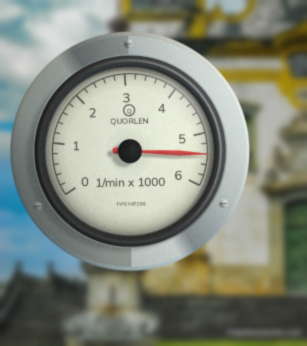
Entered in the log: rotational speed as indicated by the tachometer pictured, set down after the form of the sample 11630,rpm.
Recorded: 5400,rpm
